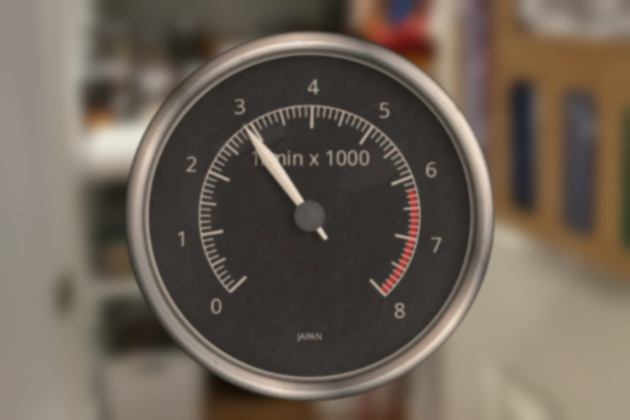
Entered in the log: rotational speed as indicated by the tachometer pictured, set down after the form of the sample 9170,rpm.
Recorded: 2900,rpm
